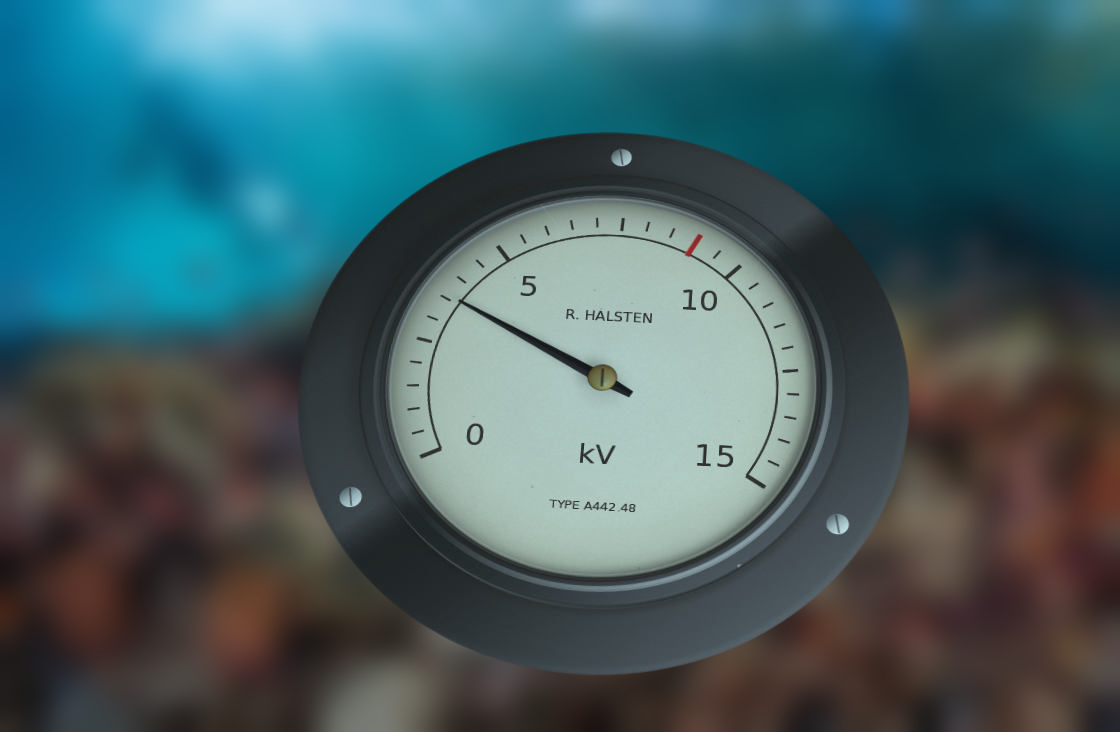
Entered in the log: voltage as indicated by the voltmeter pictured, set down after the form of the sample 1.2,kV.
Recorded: 3.5,kV
